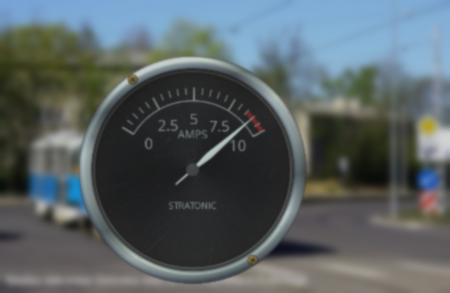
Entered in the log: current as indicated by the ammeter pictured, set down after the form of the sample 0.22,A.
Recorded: 9,A
